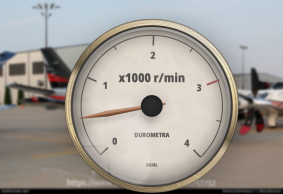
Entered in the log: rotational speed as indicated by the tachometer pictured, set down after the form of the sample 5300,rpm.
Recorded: 500,rpm
